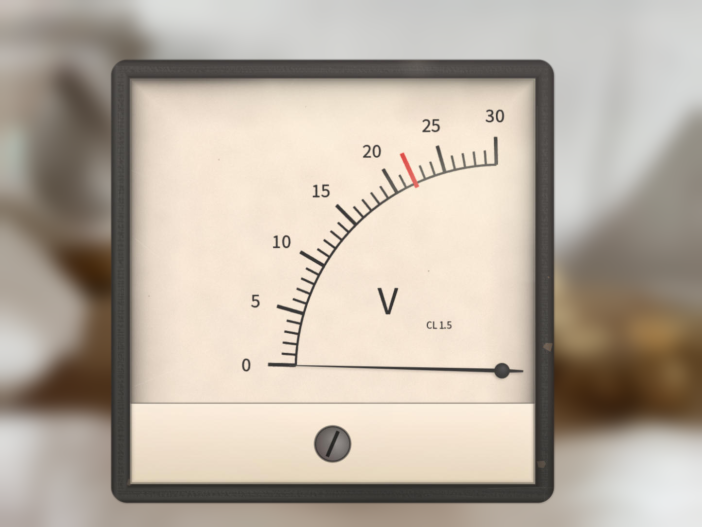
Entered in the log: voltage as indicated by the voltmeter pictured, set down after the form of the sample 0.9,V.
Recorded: 0,V
